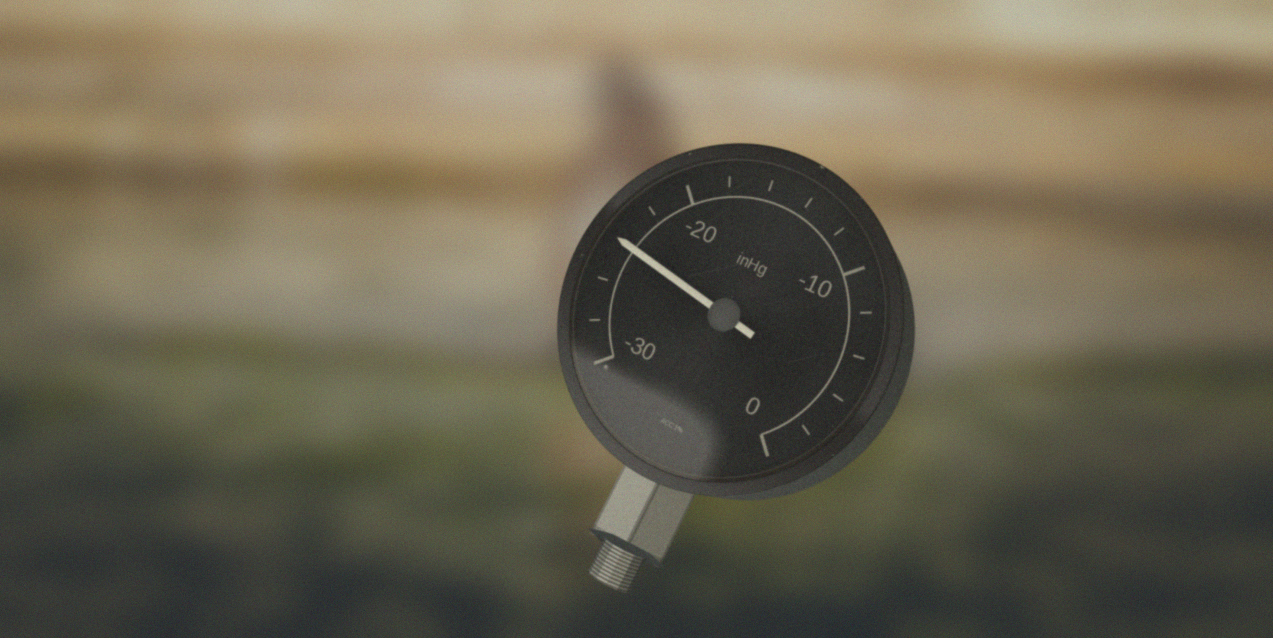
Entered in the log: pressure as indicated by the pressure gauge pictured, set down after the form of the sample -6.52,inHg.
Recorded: -24,inHg
